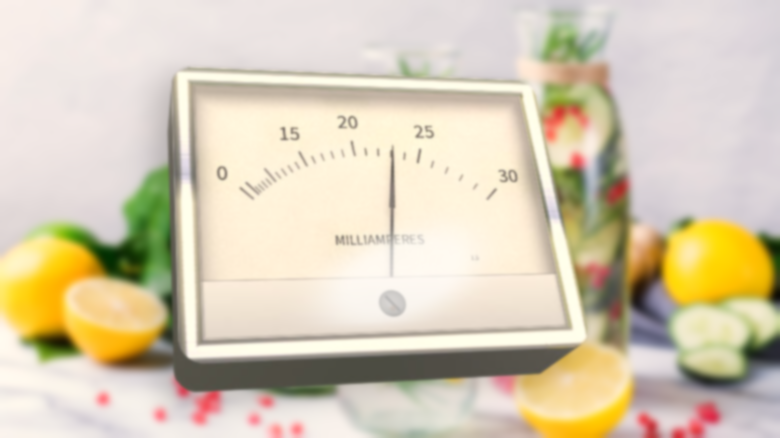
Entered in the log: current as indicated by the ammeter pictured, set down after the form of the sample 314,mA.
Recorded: 23,mA
